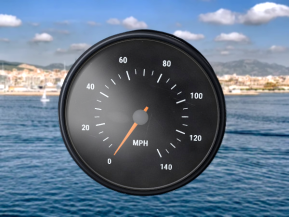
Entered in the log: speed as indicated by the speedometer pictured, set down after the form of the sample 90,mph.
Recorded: 0,mph
